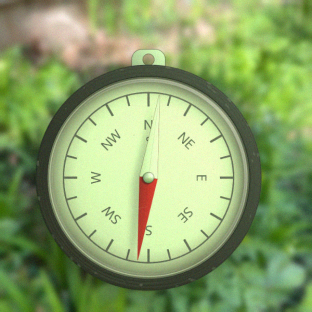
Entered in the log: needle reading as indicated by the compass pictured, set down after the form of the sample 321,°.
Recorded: 187.5,°
